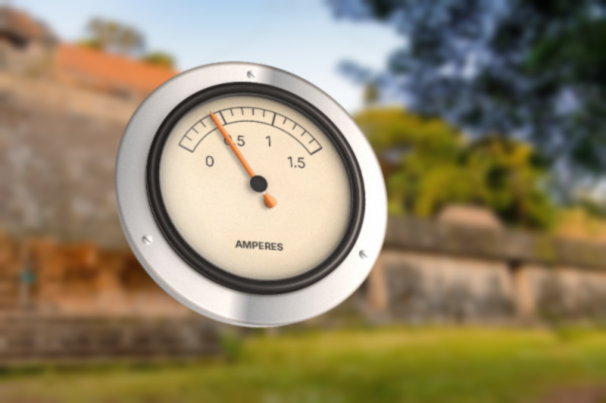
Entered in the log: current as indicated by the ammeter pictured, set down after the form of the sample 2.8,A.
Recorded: 0.4,A
